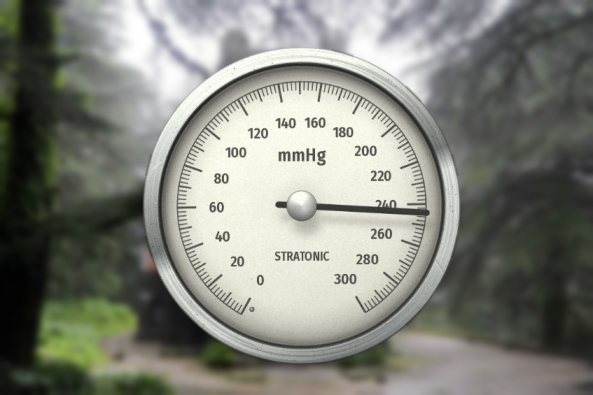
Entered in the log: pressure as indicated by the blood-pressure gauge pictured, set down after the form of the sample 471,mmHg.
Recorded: 244,mmHg
